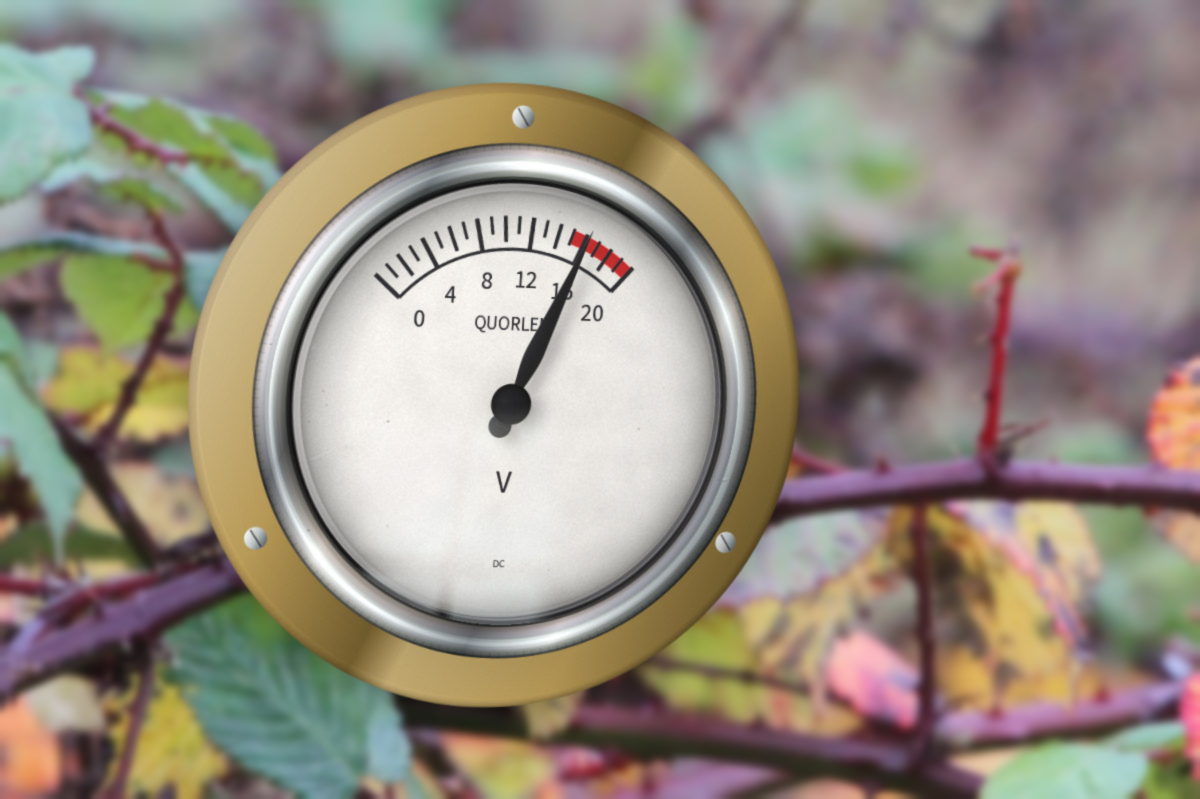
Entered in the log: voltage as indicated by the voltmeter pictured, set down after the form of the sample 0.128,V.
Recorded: 16,V
